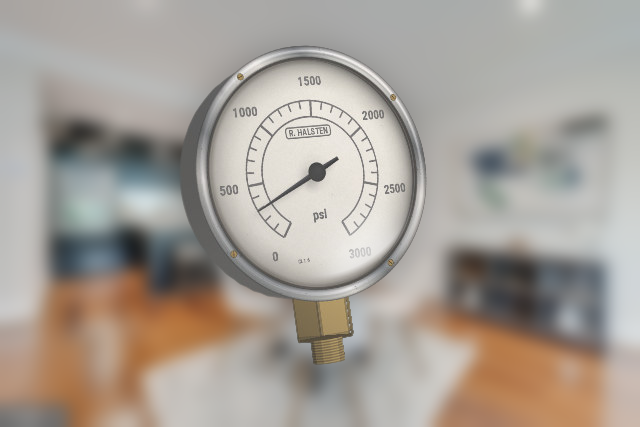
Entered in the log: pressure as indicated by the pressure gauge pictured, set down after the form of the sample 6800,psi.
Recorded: 300,psi
